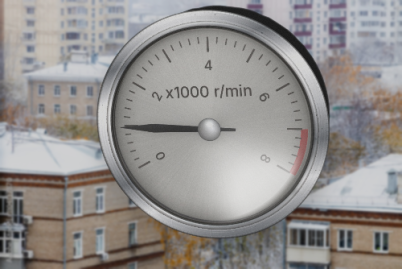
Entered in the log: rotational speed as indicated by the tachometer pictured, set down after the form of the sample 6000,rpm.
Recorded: 1000,rpm
